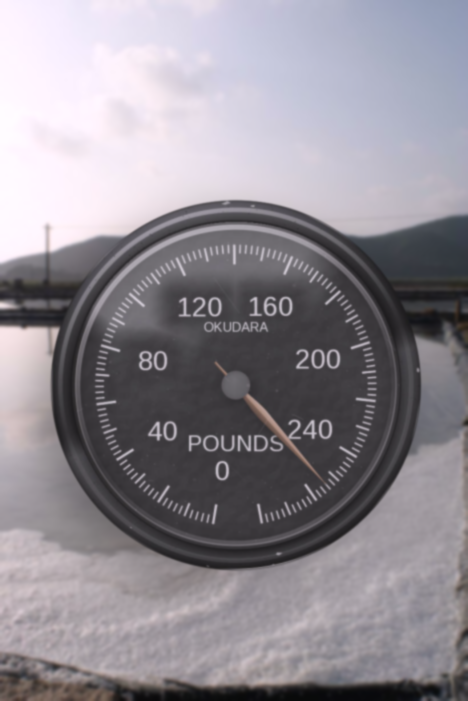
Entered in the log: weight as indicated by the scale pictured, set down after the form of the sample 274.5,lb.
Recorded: 254,lb
